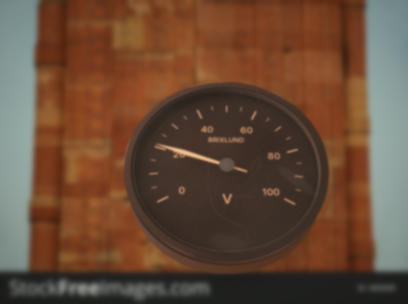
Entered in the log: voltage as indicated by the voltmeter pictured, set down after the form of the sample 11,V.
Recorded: 20,V
